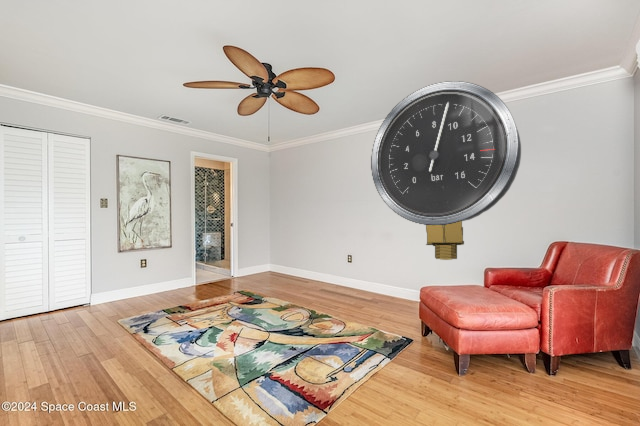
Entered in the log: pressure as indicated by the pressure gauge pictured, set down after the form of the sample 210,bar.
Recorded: 9,bar
